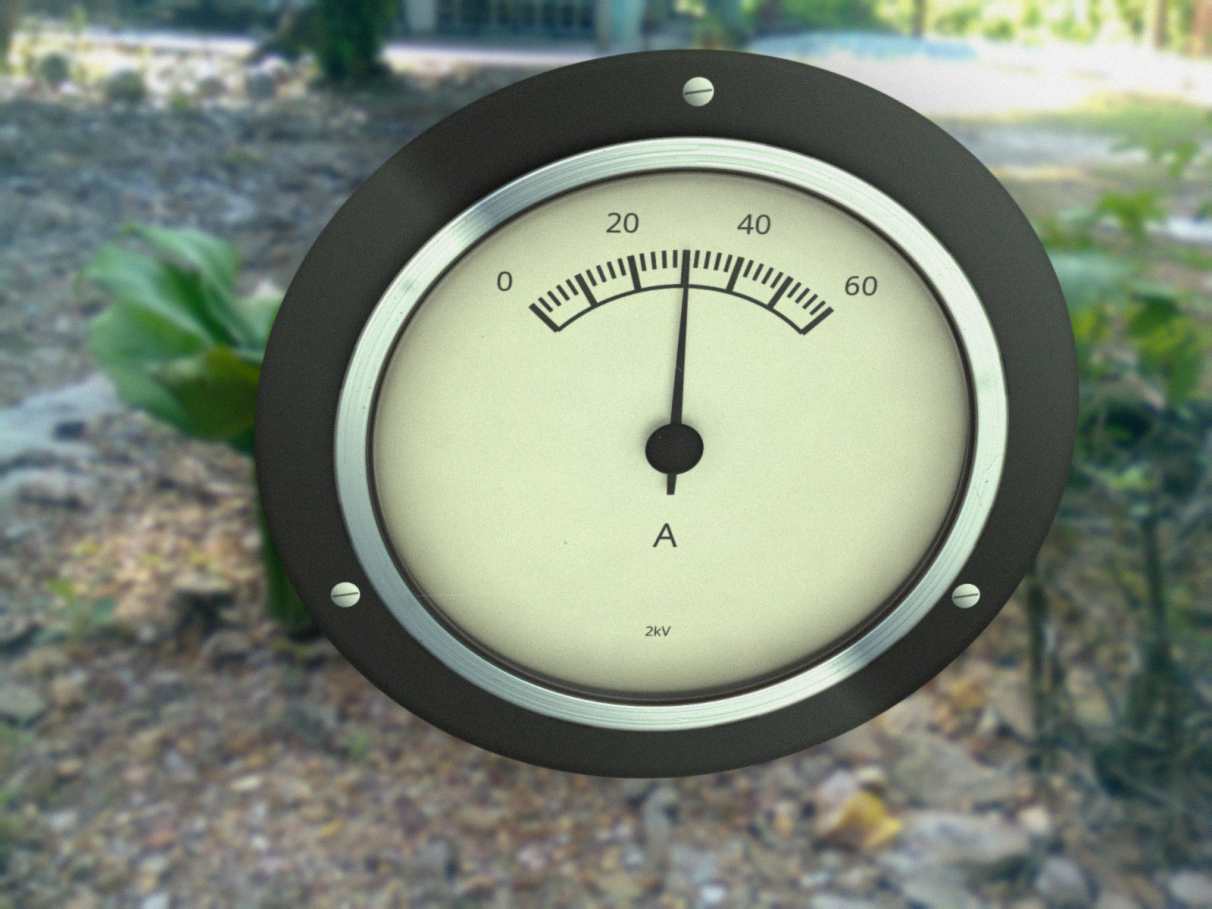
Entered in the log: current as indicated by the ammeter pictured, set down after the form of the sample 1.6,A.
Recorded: 30,A
